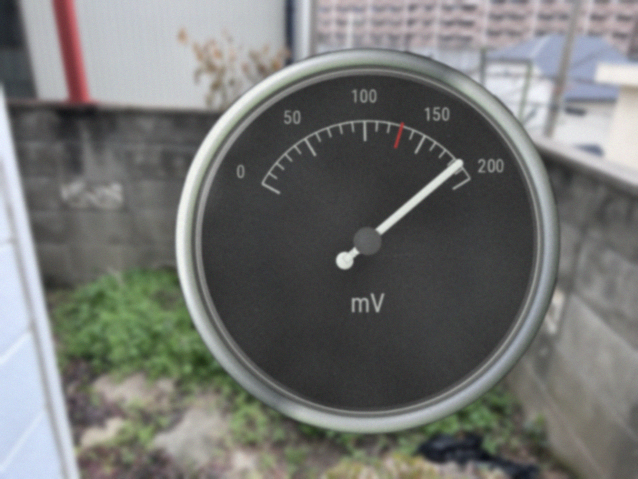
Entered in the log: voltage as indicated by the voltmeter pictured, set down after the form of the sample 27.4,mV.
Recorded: 185,mV
